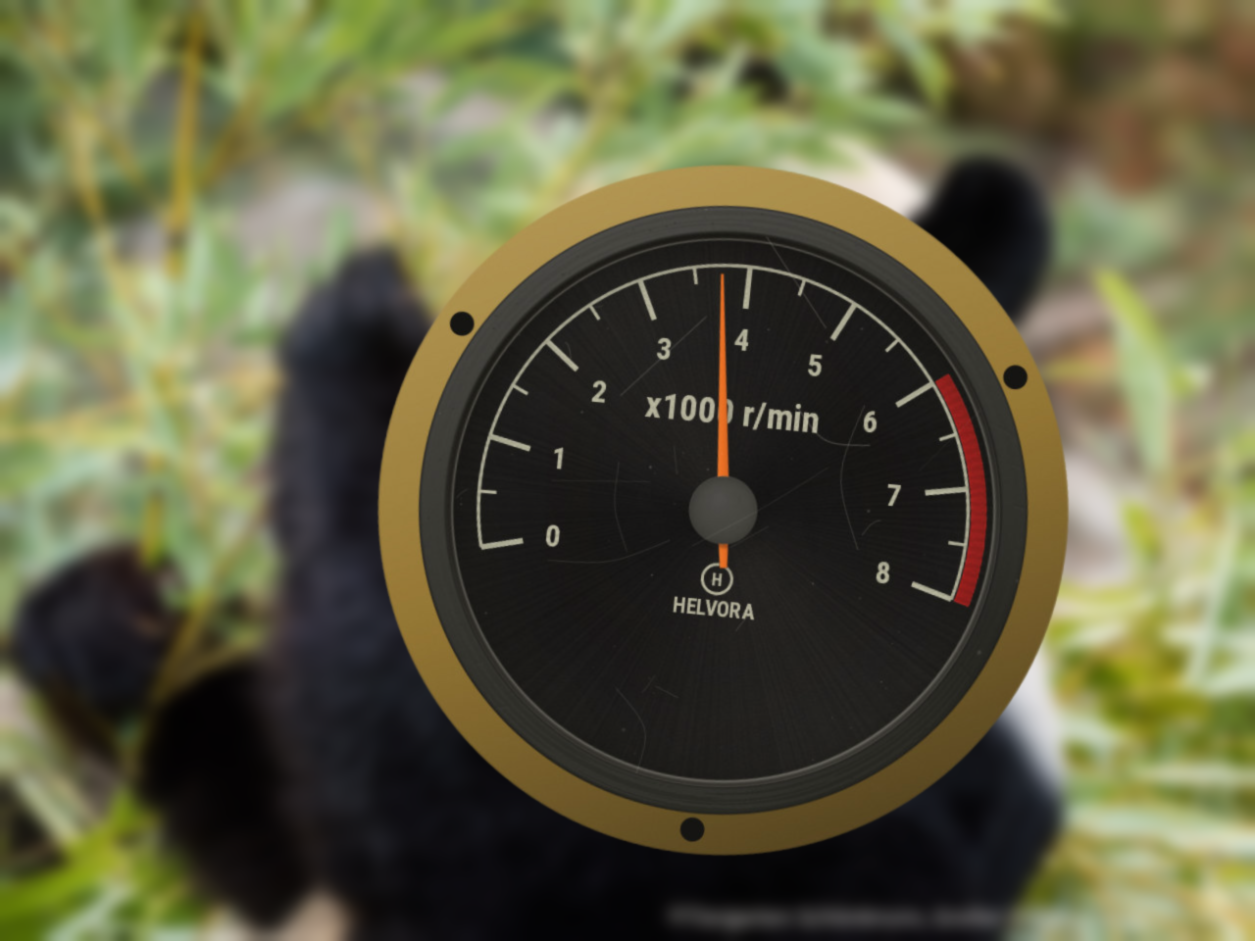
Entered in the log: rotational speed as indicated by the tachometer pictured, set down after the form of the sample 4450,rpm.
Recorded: 3750,rpm
